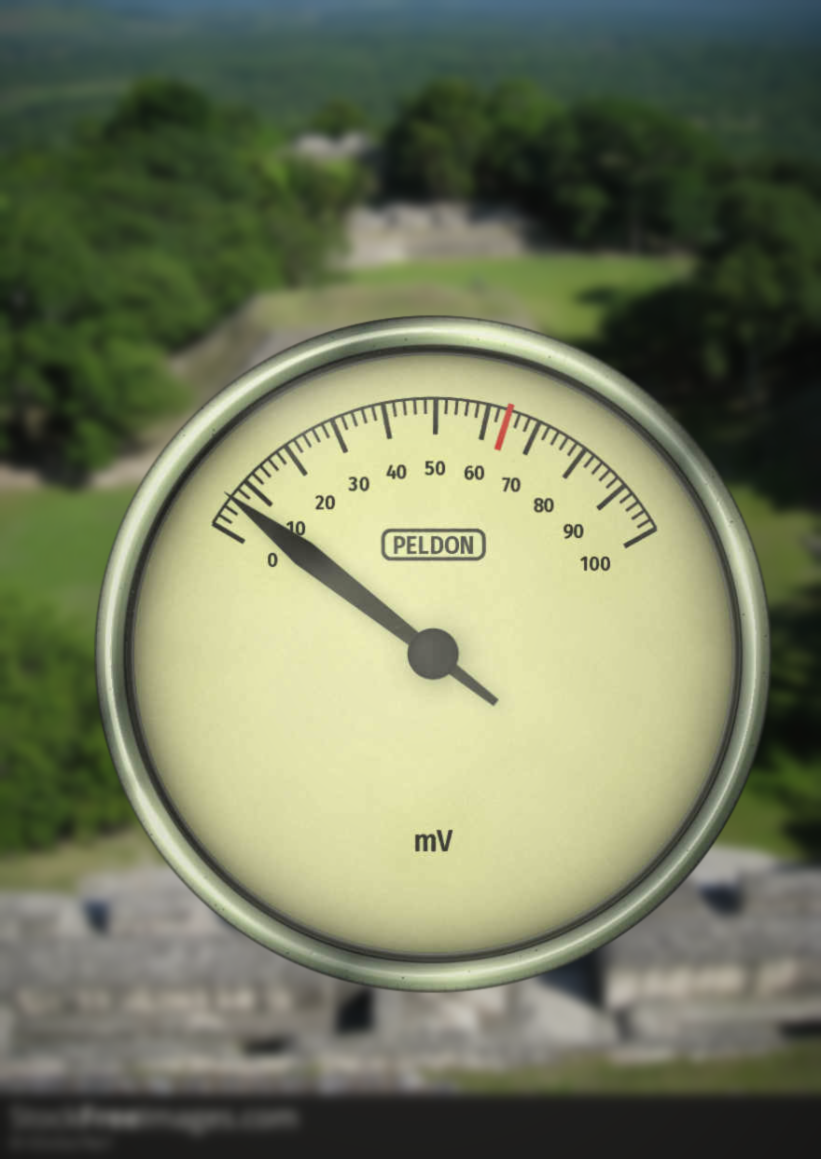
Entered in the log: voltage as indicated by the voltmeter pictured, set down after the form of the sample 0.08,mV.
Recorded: 6,mV
